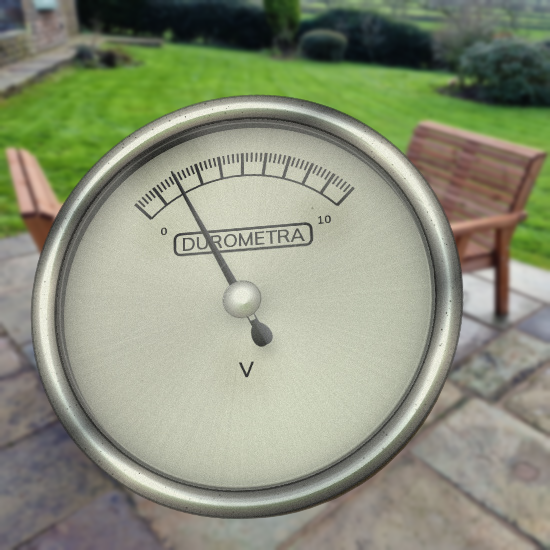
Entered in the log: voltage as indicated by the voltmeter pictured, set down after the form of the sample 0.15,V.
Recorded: 2,V
